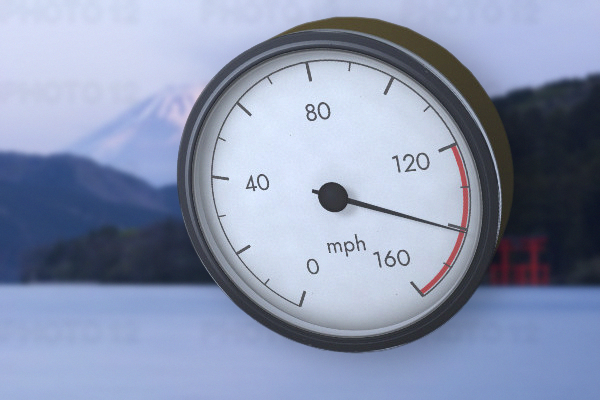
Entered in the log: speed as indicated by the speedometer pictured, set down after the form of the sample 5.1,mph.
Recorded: 140,mph
